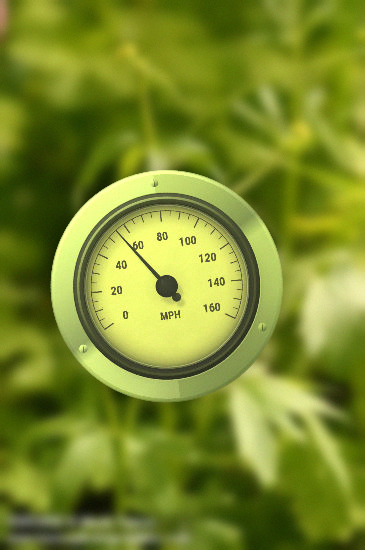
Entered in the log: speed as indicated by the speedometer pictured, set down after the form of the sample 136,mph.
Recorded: 55,mph
